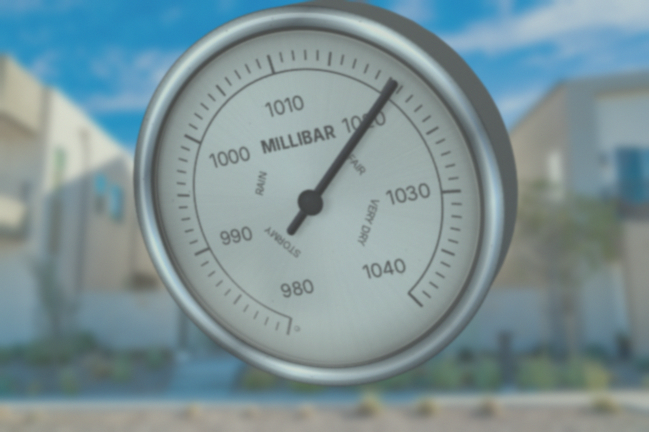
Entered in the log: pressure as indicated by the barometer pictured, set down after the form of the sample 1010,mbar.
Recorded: 1020.5,mbar
